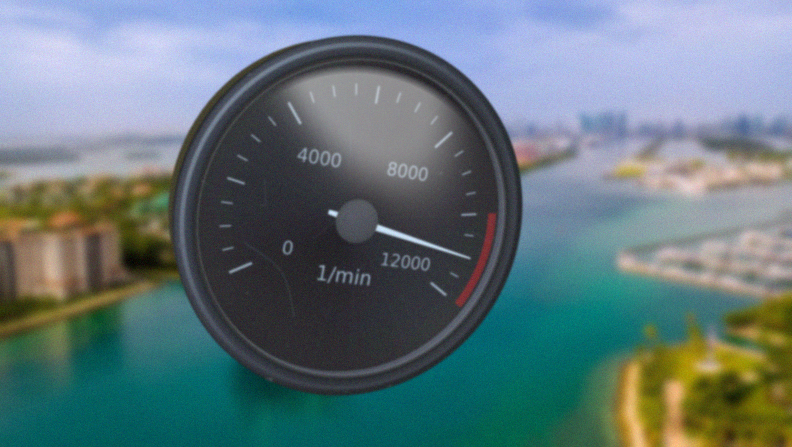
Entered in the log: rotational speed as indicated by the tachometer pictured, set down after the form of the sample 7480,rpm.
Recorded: 11000,rpm
